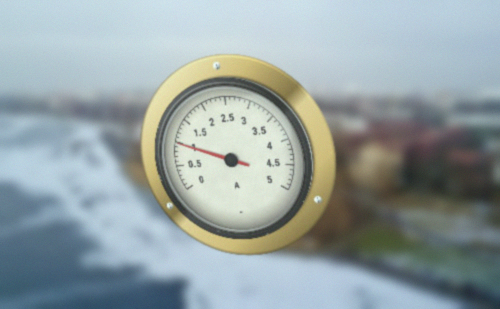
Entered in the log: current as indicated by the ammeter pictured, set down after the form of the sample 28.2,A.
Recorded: 1,A
